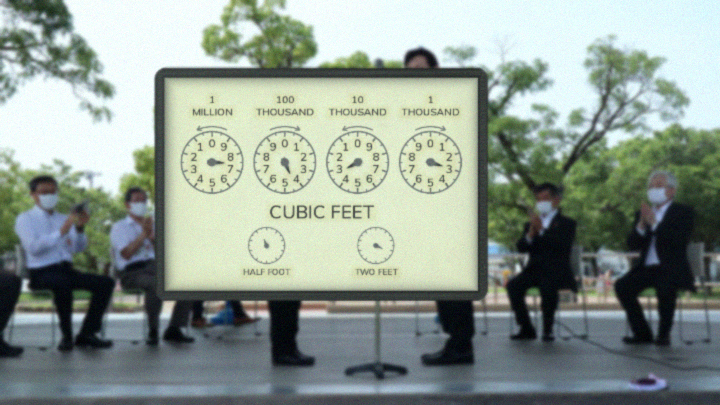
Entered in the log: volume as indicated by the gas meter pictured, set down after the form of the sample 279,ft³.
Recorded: 743300,ft³
